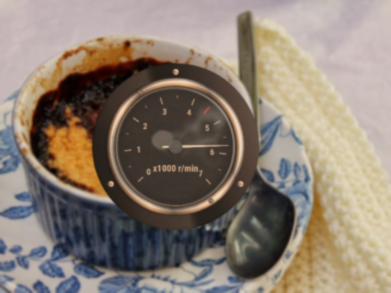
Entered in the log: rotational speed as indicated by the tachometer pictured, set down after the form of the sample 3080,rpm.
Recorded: 5750,rpm
